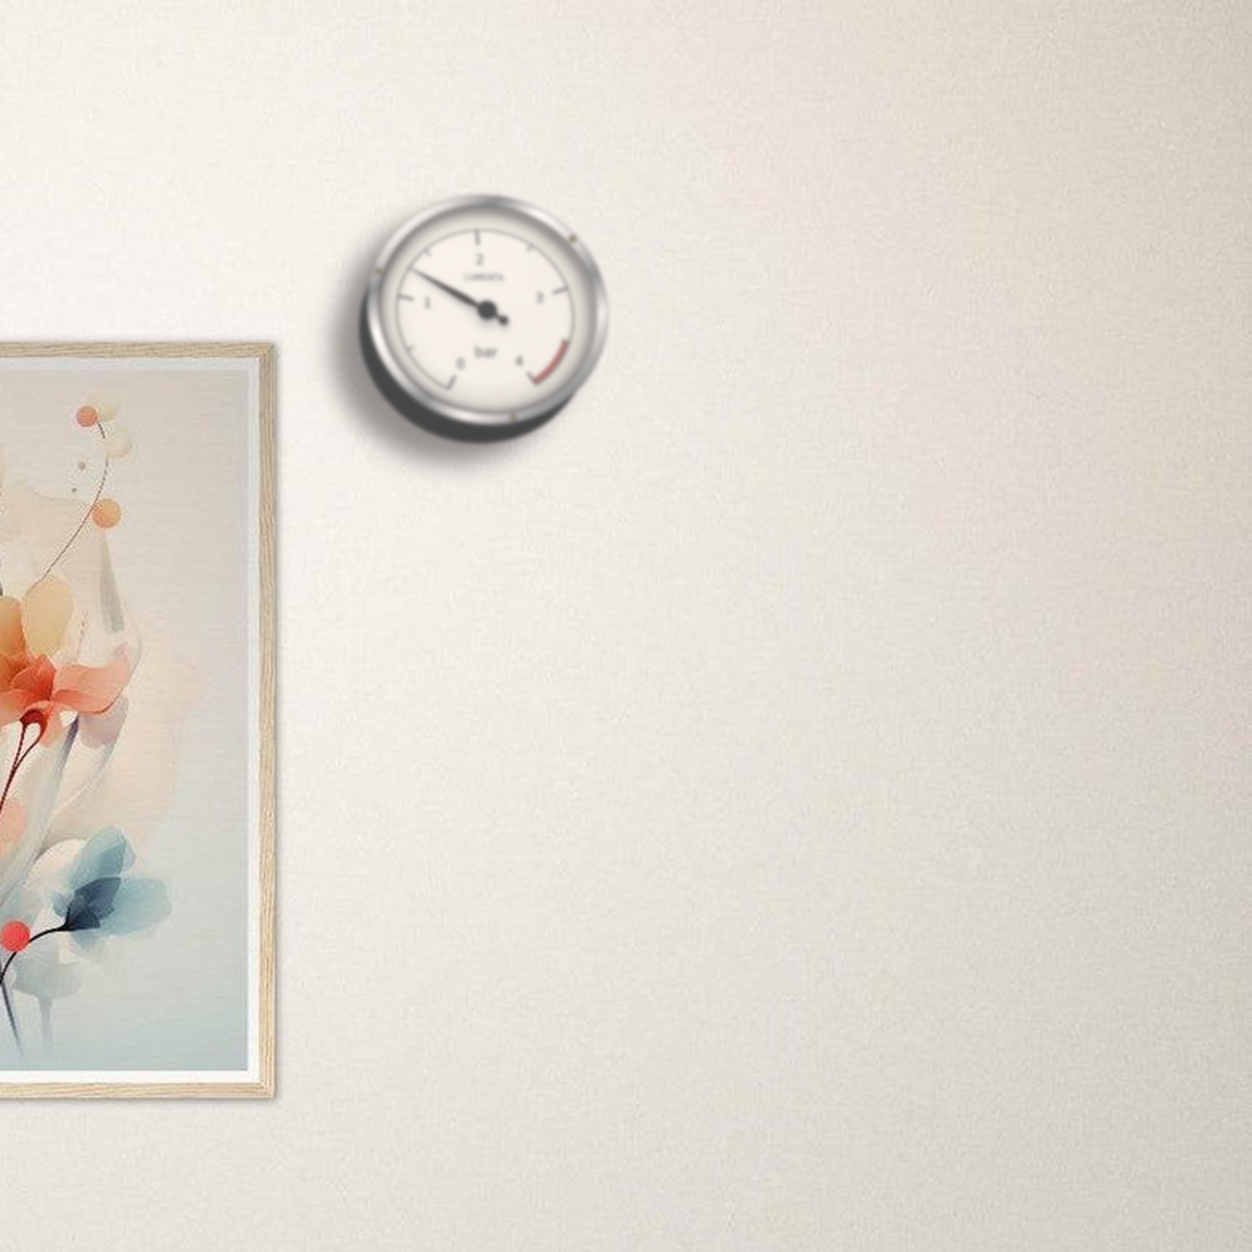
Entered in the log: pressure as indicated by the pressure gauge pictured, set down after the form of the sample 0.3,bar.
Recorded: 1.25,bar
